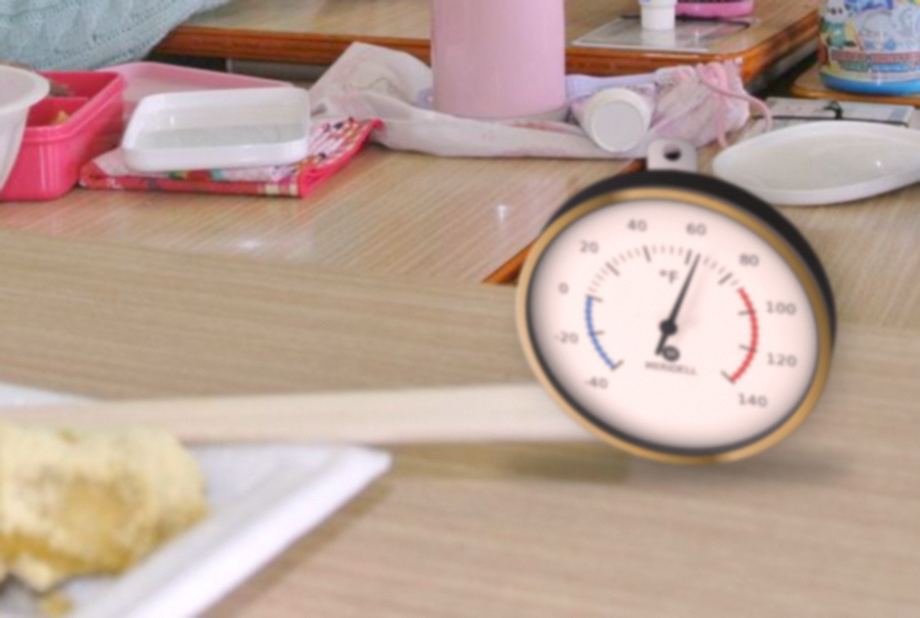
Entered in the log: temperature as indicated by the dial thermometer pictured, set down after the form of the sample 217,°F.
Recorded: 64,°F
